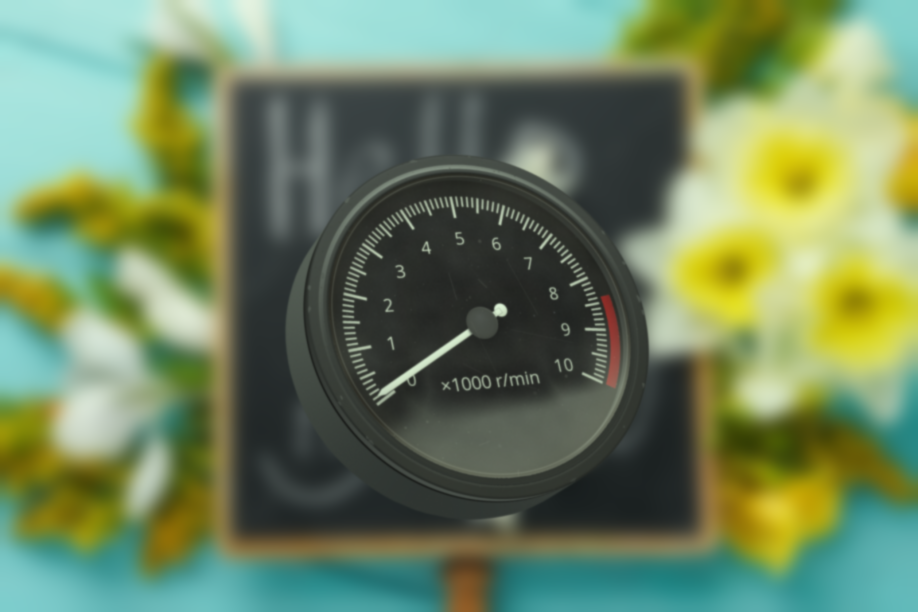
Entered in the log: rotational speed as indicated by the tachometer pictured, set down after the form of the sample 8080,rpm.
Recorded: 100,rpm
